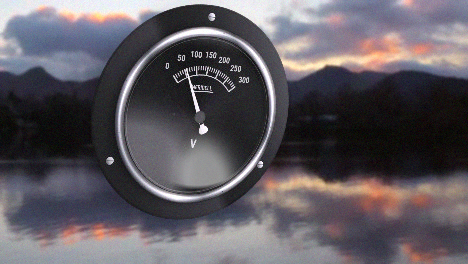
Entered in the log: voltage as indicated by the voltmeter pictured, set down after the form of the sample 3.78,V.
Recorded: 50,V
